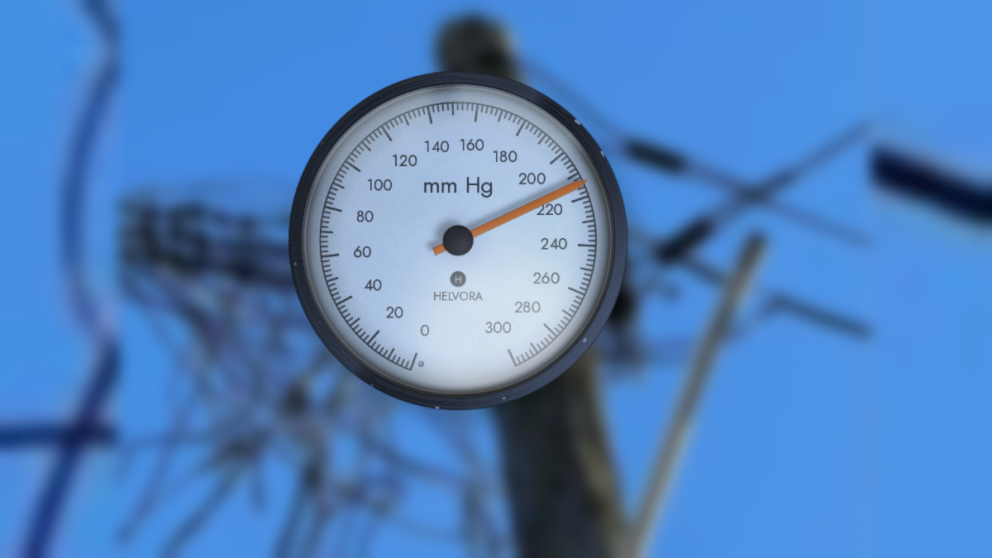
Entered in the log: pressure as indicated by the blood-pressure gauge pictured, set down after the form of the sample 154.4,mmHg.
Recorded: 214,mmHg
